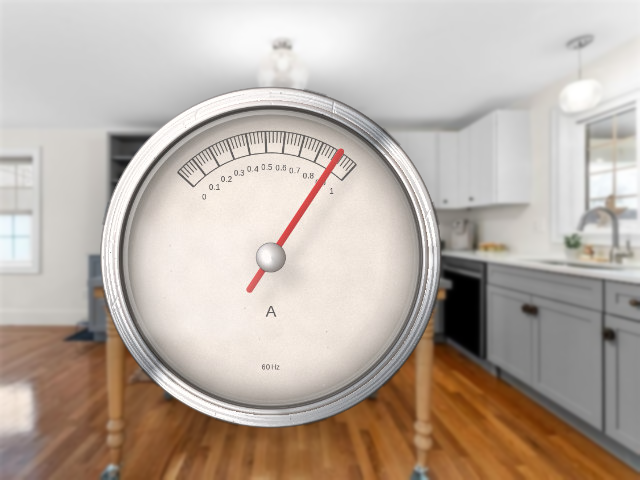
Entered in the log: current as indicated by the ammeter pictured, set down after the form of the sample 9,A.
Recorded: 0.9,A
